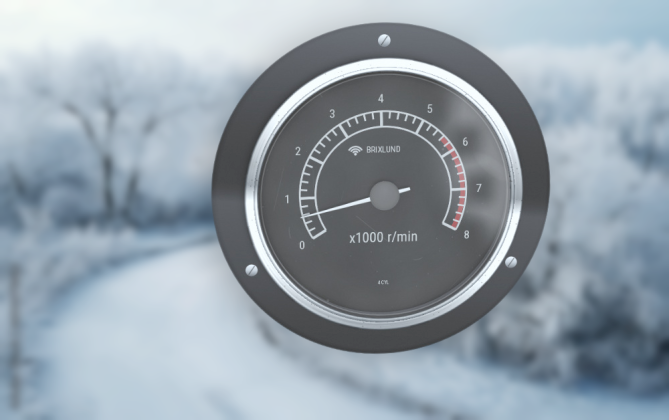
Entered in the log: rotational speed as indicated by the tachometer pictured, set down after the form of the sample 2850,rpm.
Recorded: 600,rpm
